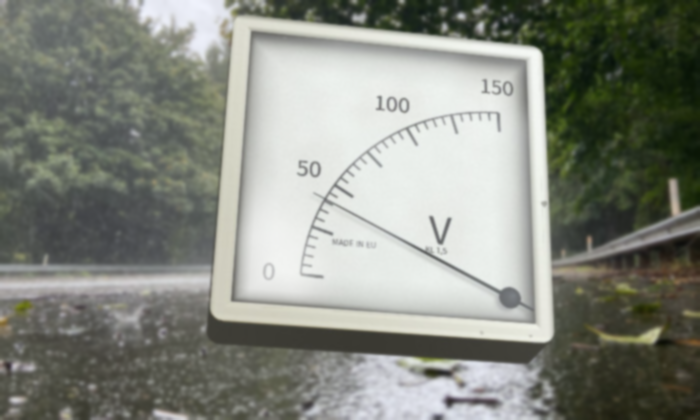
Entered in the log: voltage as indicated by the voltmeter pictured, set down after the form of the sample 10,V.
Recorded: 40,V
